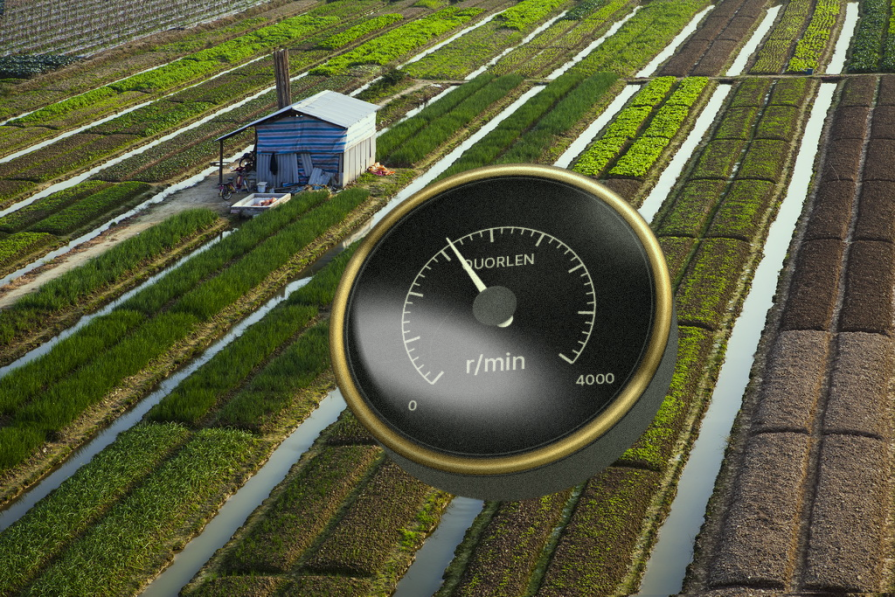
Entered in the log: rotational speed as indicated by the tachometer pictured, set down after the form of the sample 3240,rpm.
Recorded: 1600,rpm
